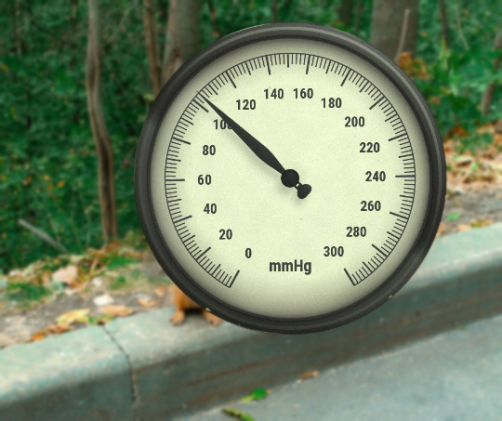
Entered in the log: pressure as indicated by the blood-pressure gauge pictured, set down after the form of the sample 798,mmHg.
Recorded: 104,mmHg
